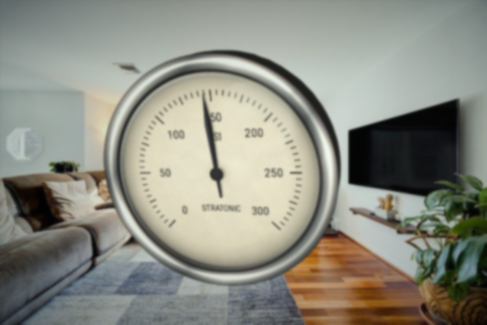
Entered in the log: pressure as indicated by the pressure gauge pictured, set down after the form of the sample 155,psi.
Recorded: 145,psi
